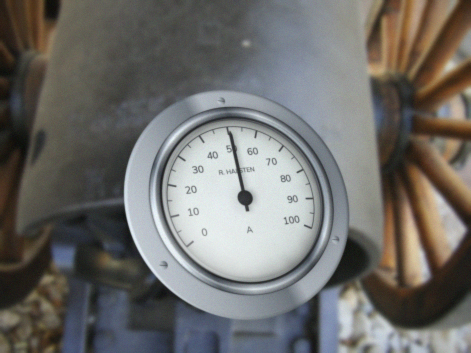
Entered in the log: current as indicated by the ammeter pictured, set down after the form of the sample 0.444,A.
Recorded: 50,A
